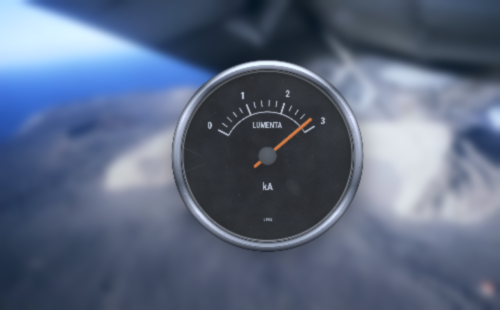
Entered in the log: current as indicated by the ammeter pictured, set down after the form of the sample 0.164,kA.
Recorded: 2.8,kA
